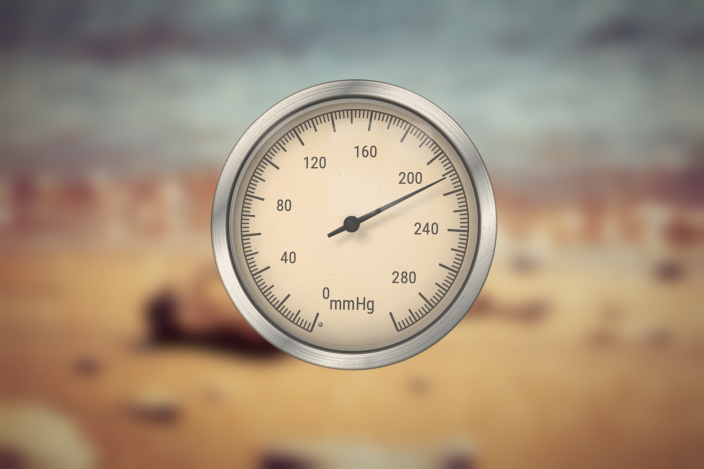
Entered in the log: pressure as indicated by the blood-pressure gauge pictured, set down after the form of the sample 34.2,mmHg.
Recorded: 212,mmHg
